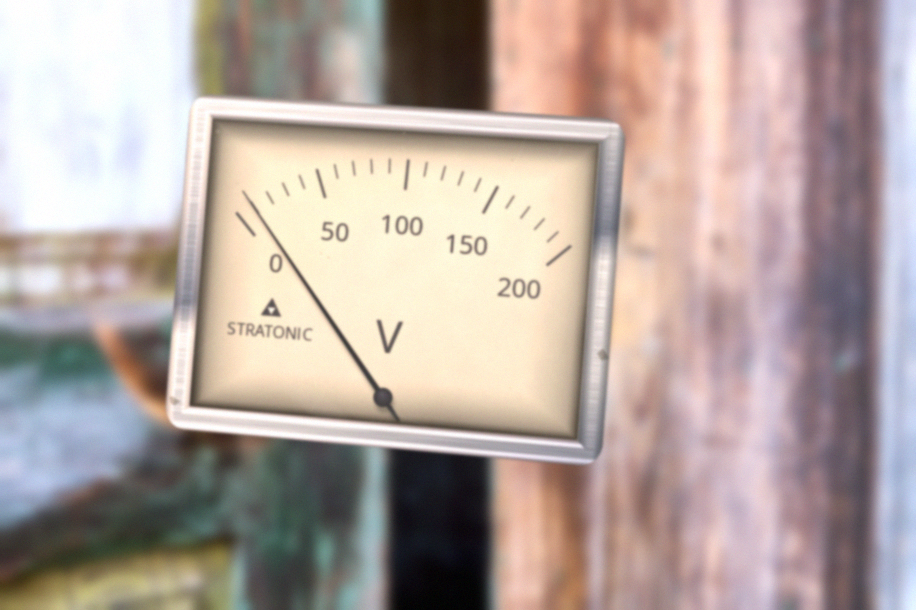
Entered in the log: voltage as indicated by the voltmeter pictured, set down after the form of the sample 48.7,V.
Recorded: 10,V
